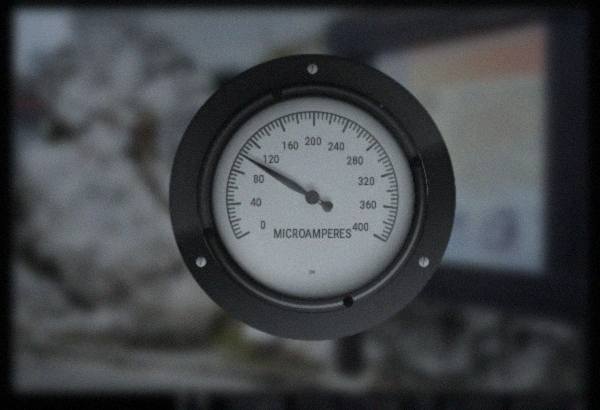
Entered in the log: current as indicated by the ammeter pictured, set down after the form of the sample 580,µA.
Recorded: 100,µA
